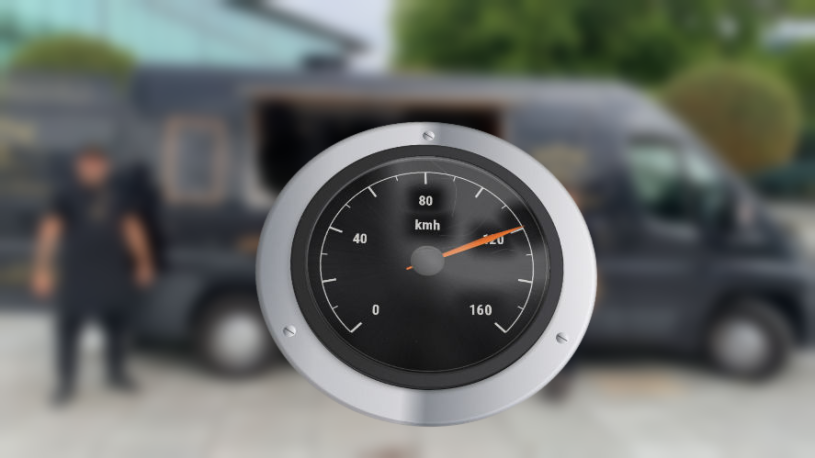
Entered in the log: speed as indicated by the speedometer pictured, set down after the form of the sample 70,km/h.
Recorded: 120,km/h
